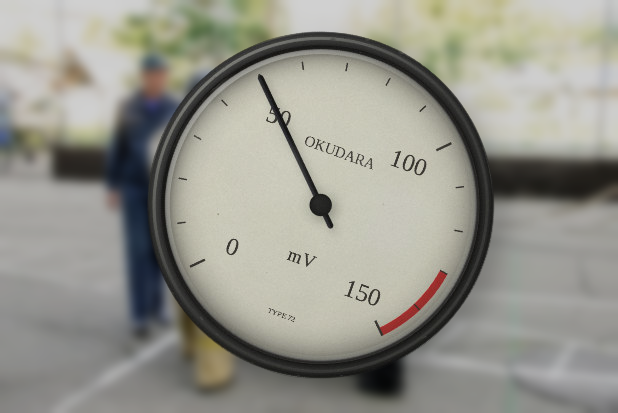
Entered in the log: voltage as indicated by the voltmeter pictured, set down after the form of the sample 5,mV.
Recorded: 50,mV
